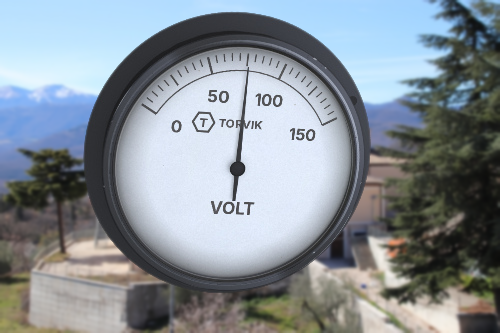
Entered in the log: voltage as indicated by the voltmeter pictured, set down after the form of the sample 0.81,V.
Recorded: 75,V
